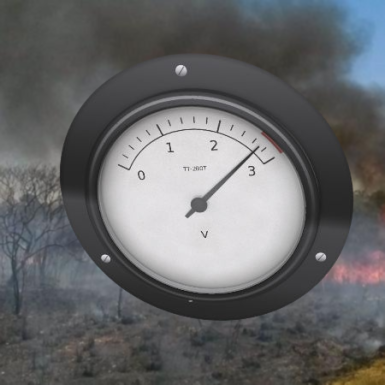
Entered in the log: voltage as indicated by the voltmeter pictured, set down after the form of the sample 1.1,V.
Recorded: 2.7,V
